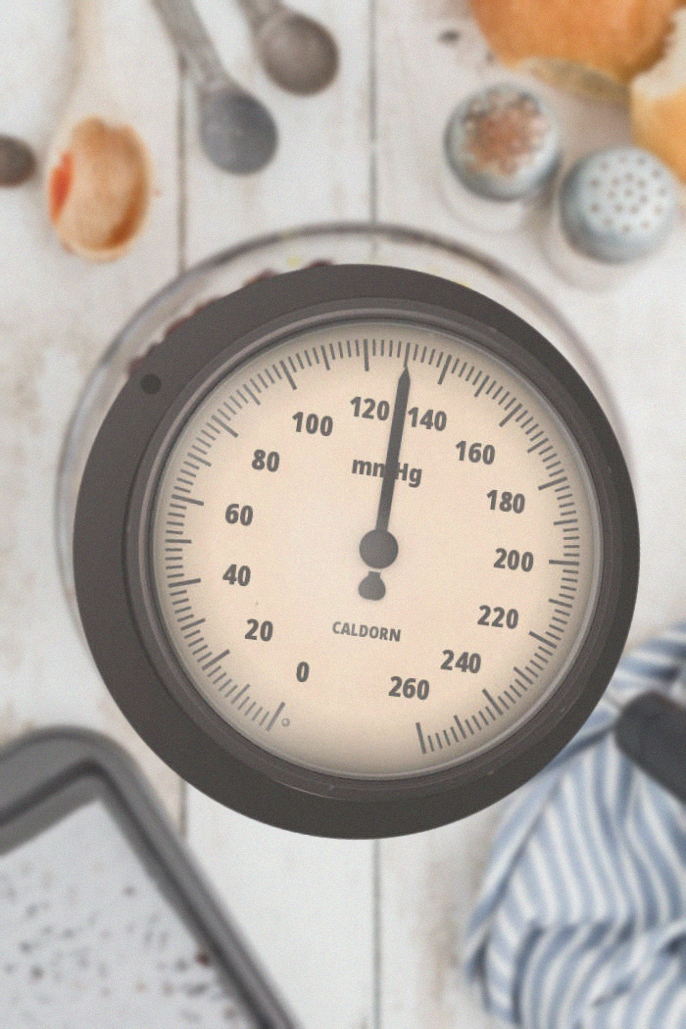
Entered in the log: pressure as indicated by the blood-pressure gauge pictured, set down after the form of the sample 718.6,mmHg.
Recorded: 130,mmHg
